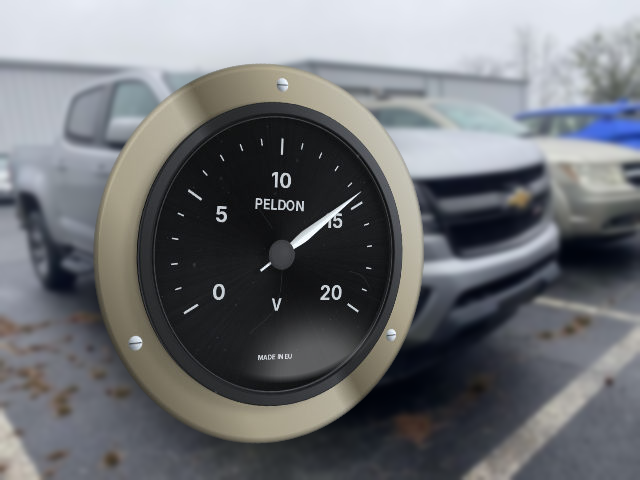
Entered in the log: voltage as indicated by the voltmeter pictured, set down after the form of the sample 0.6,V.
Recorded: 14.5,V
